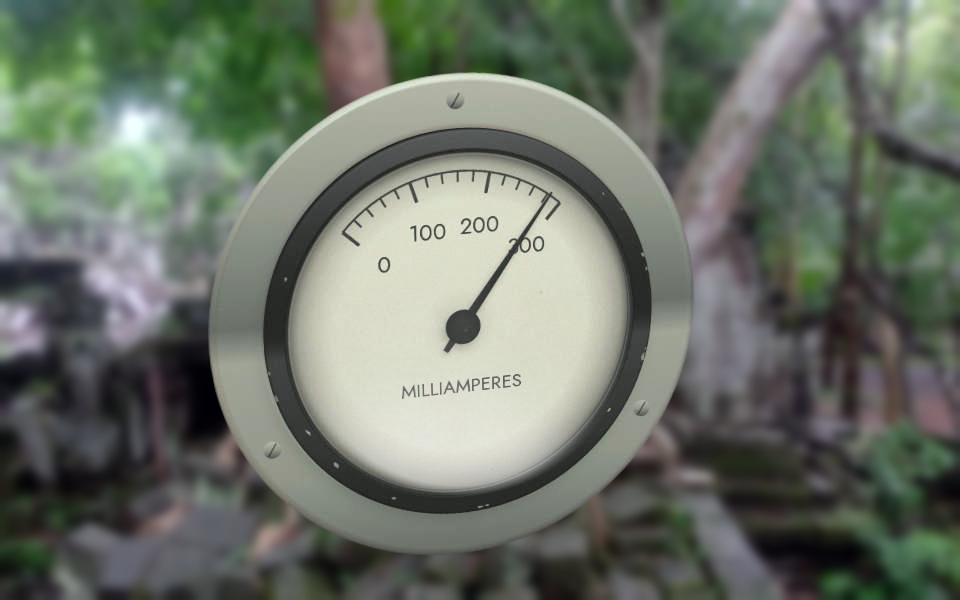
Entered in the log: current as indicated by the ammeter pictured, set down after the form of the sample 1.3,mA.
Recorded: 280,mA
